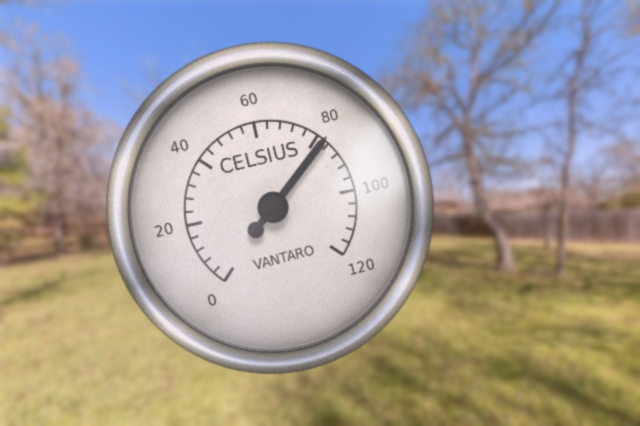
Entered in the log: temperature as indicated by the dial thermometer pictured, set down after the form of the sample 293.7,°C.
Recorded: 82,°C
